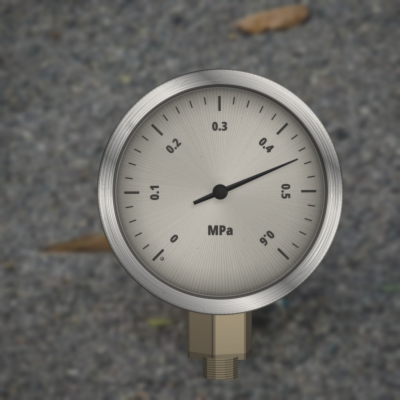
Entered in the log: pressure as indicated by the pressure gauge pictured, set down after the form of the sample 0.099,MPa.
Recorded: 0.45,MPa
